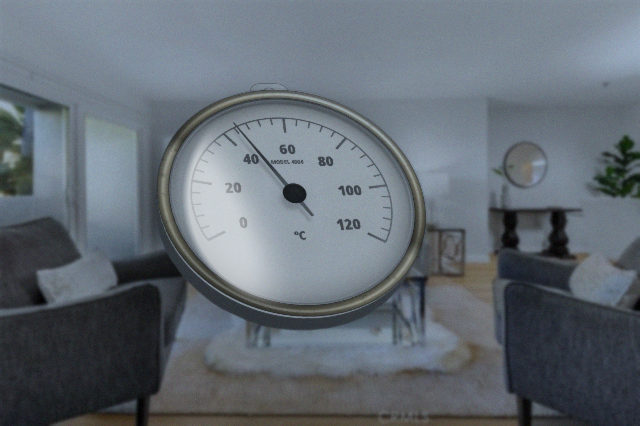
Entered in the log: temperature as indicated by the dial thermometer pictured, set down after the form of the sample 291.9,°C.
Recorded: 44,°C
